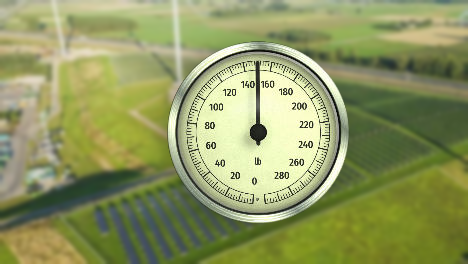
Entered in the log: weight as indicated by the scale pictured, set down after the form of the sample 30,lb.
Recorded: 150,lb
